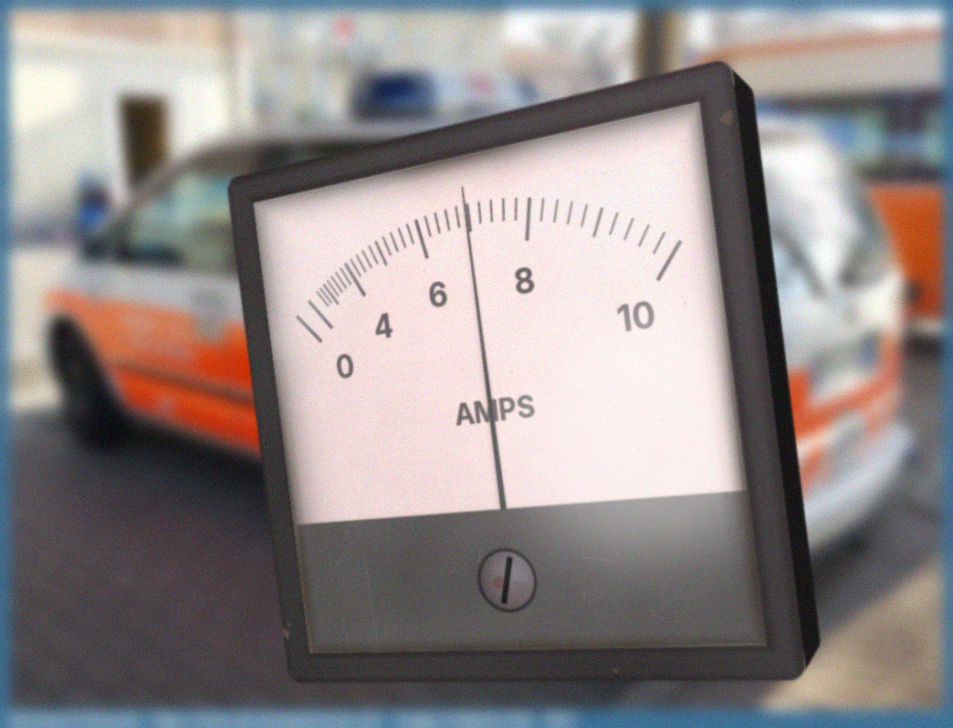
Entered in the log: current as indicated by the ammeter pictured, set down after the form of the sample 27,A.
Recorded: 7,A
